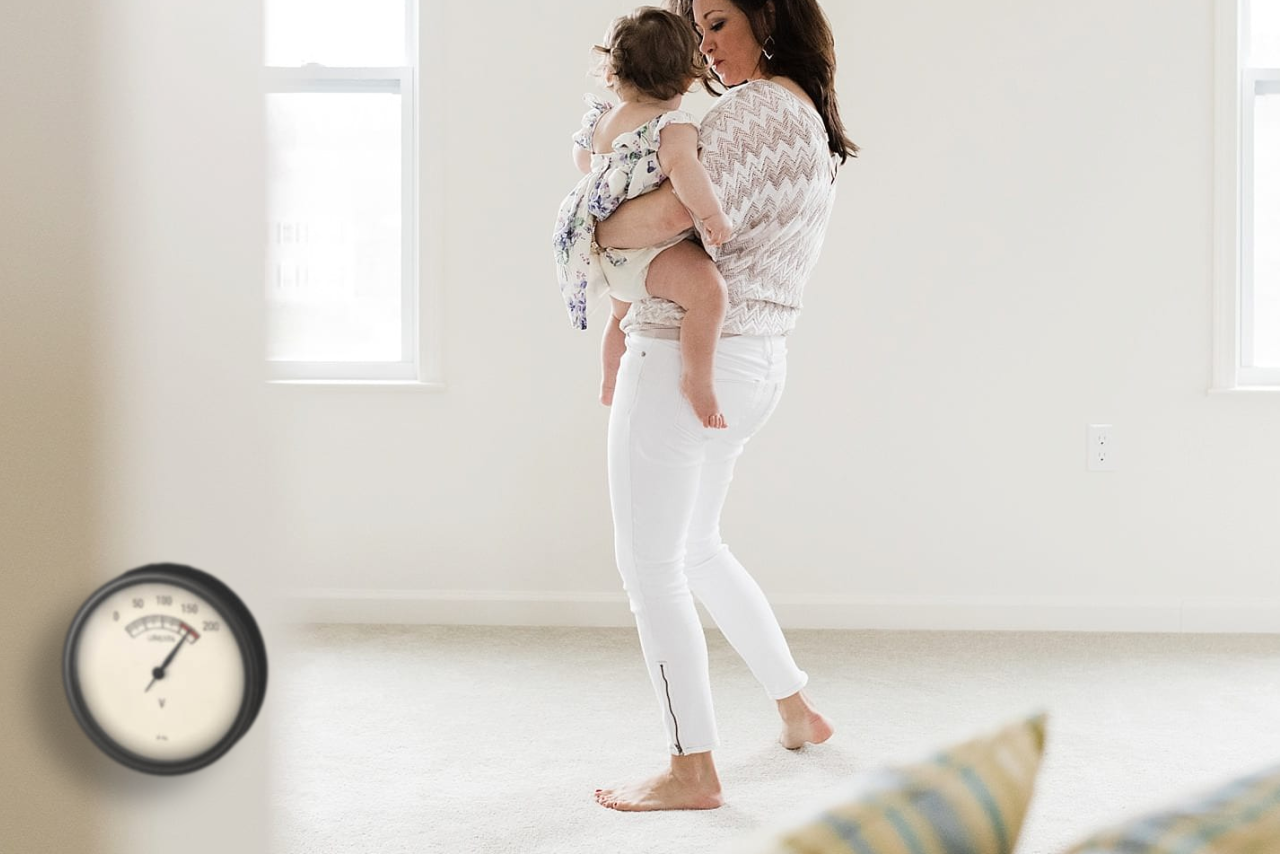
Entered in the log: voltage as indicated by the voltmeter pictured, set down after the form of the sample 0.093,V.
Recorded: 175,V
